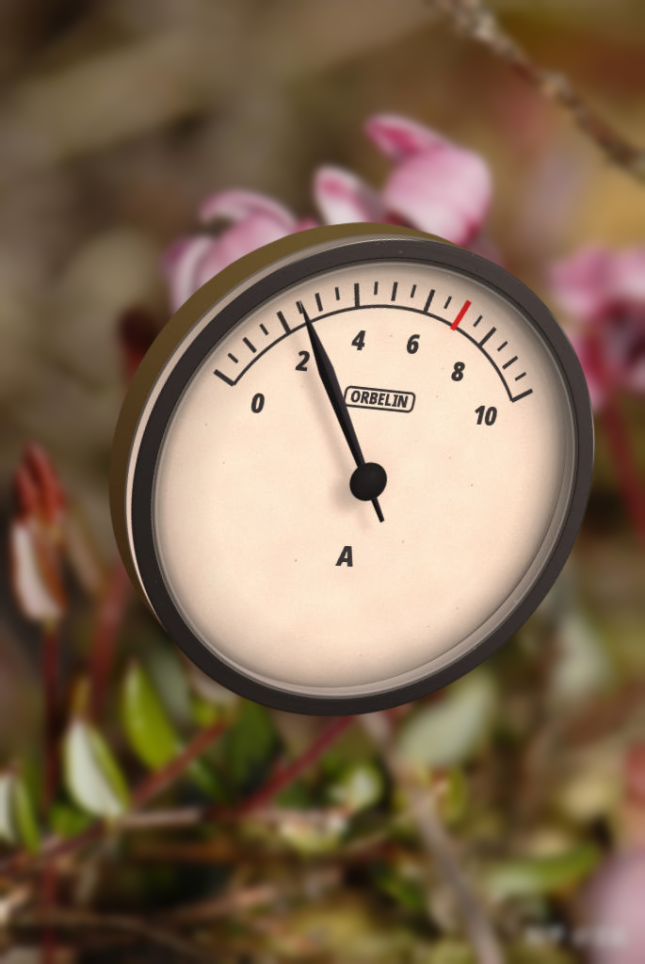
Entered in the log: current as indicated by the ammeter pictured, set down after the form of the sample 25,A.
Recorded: 2.5,A
